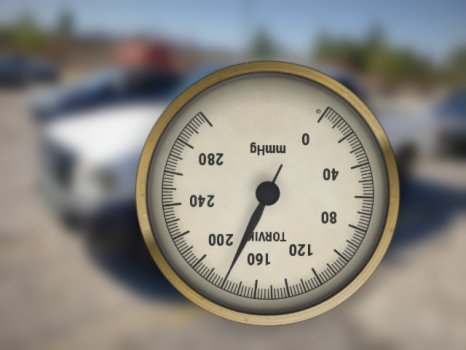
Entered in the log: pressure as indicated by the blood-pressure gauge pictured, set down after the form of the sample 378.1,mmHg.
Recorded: 180,mmHg
